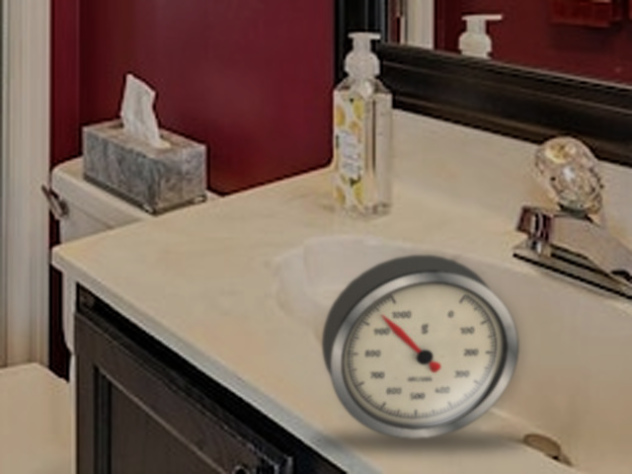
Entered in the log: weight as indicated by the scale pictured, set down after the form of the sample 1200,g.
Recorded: 950,g
